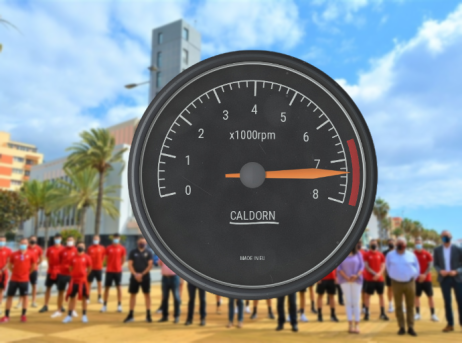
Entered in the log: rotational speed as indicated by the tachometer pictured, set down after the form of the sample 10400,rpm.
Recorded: 7300,rpm
